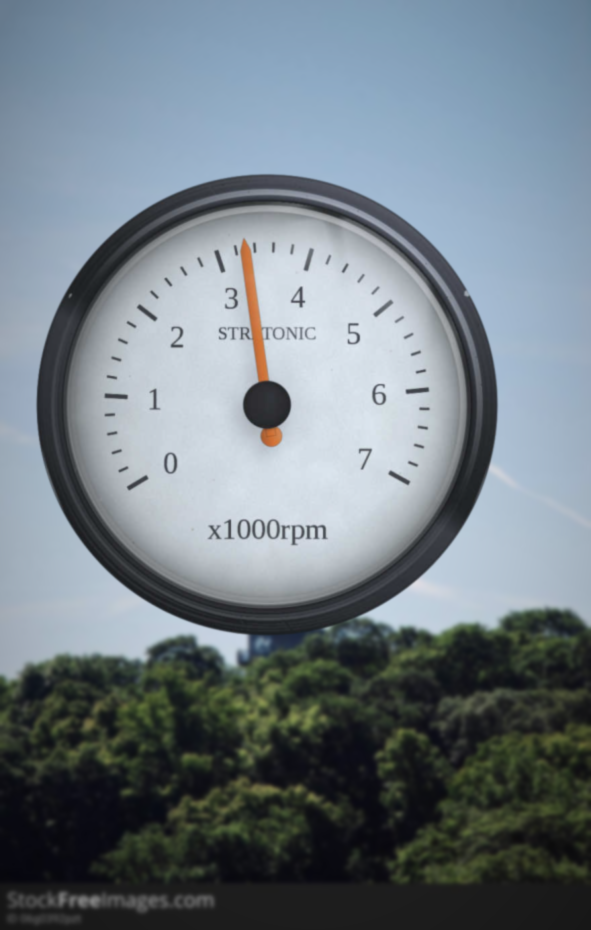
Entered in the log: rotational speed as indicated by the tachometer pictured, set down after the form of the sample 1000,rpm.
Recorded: 3300,rpm
